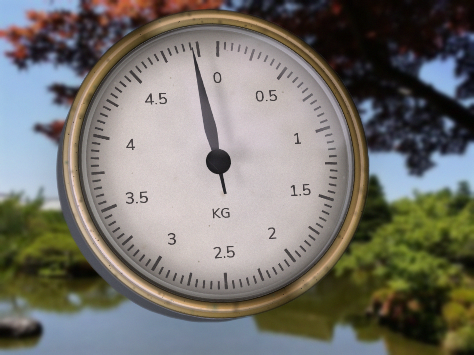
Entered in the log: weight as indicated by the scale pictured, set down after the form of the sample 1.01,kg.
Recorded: 4.95,kg
